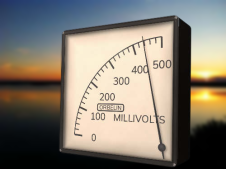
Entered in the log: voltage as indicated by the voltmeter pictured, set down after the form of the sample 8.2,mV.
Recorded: 440,mV
